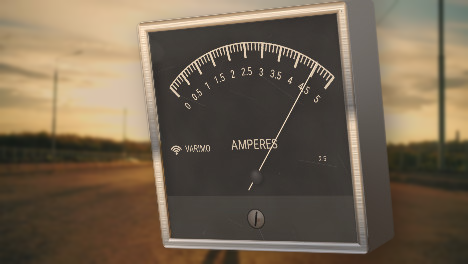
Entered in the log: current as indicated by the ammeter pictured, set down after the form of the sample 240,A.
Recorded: 4.5,A
